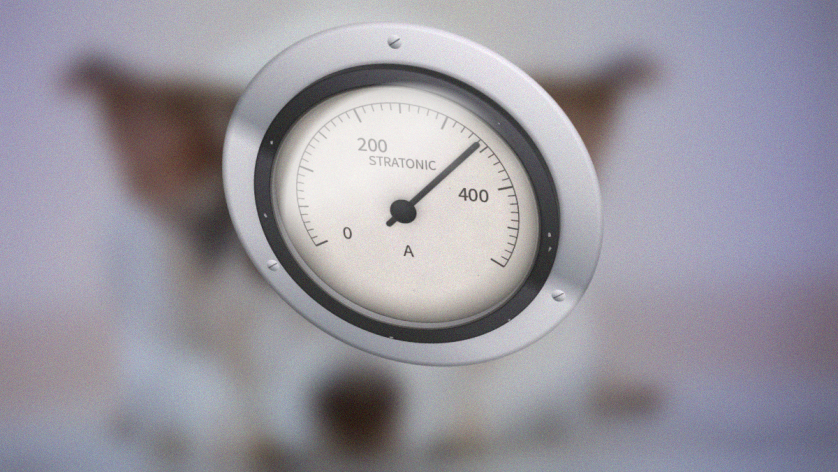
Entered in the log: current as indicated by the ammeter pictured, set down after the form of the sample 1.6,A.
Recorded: 340,A
